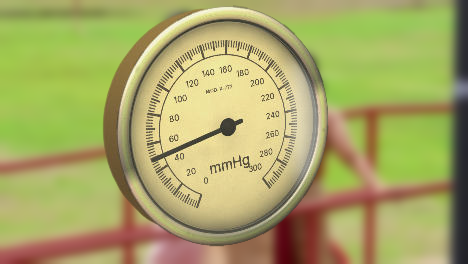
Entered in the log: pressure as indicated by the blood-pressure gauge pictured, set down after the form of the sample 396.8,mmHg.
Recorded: 50,mmHg
